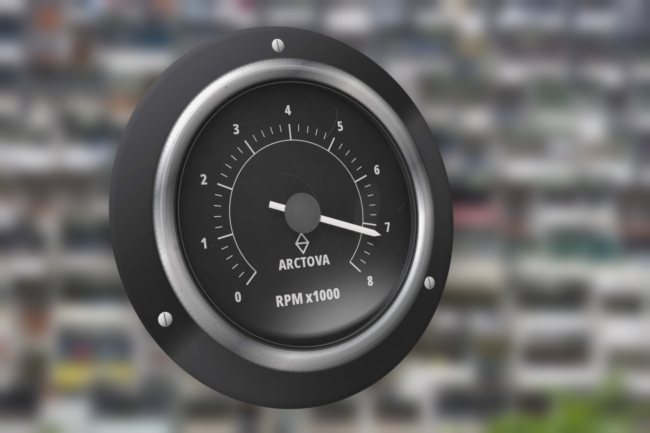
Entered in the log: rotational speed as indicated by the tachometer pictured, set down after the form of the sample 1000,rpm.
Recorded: 7200,rpm
